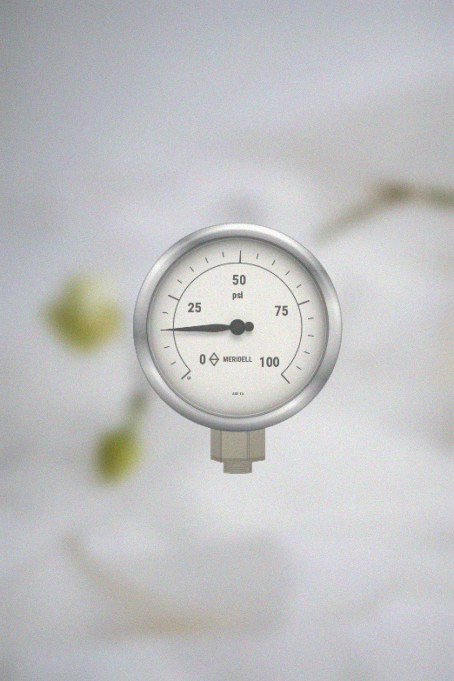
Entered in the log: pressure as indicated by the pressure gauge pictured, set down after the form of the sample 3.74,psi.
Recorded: 15,psi
